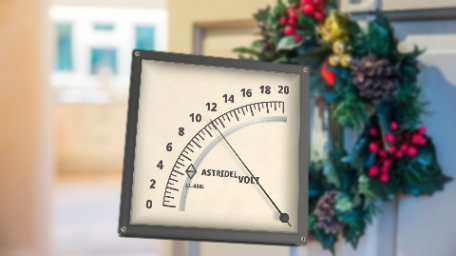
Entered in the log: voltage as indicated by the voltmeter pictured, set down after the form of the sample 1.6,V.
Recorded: 11,V
